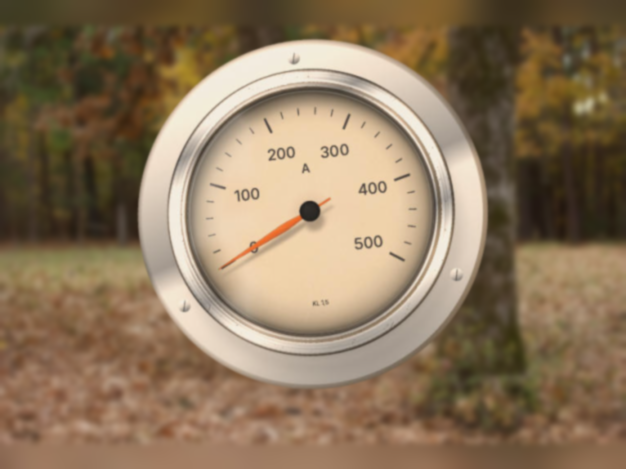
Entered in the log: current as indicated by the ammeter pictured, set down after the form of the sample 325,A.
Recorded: 0,A
